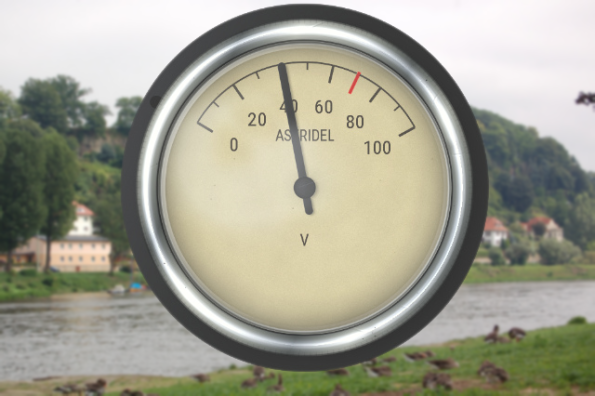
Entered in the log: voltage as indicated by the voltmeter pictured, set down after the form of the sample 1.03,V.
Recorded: 40,V
